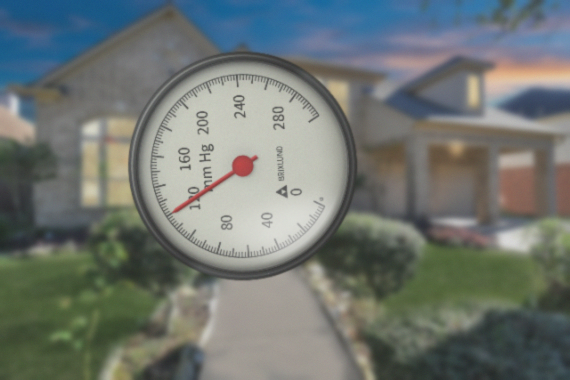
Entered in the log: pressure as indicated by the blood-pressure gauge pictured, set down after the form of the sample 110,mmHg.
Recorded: 120,mmHg
